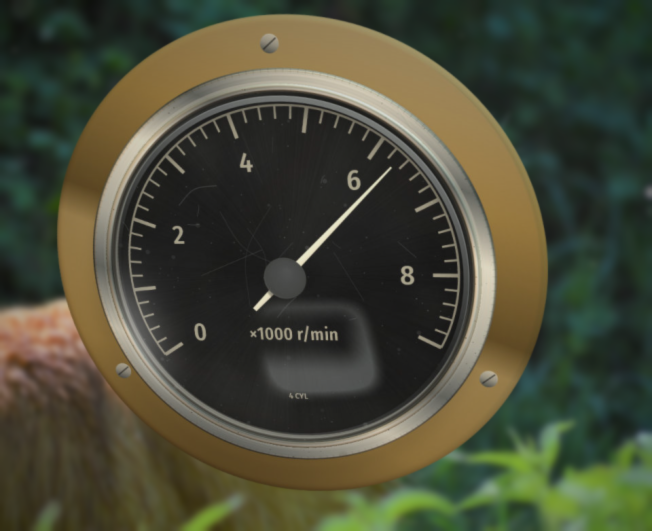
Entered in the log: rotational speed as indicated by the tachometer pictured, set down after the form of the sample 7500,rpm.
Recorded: 6300,rpm
